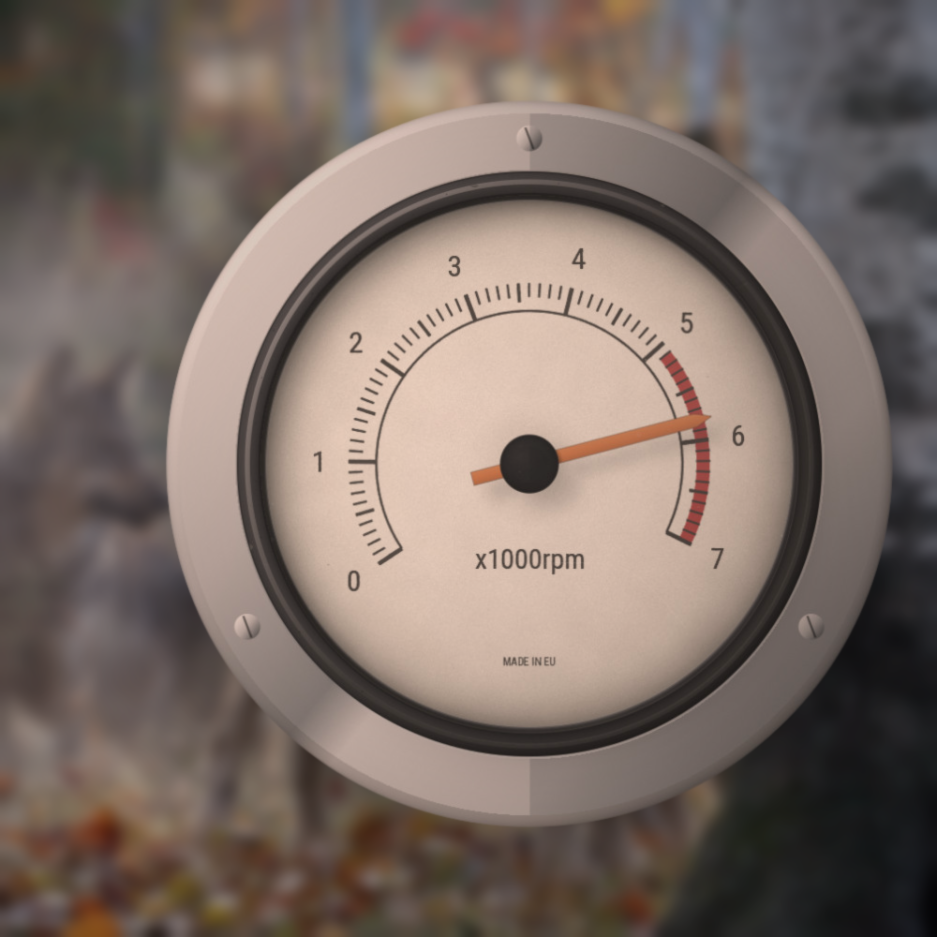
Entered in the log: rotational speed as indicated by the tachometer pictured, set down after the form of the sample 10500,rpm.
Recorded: 5800,rpm
